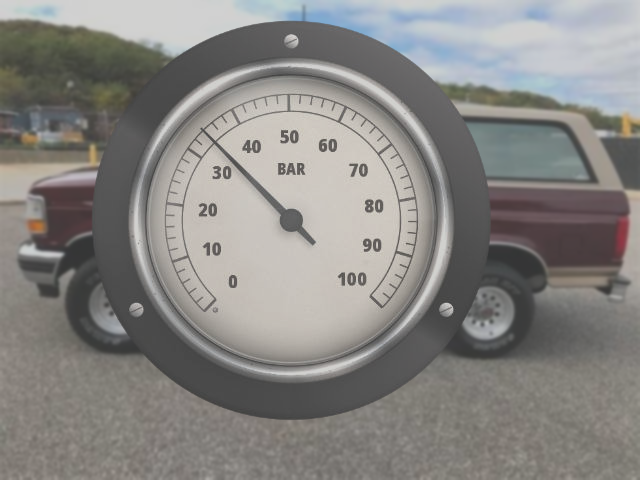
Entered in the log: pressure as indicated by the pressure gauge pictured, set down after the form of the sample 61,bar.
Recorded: 34,bar
